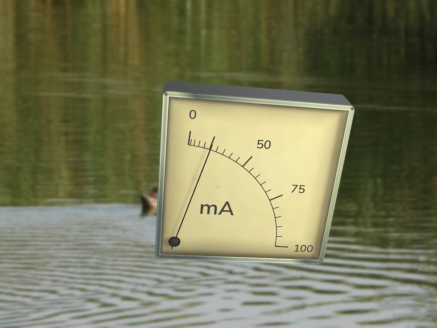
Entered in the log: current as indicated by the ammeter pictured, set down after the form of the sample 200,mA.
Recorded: 25,mA
